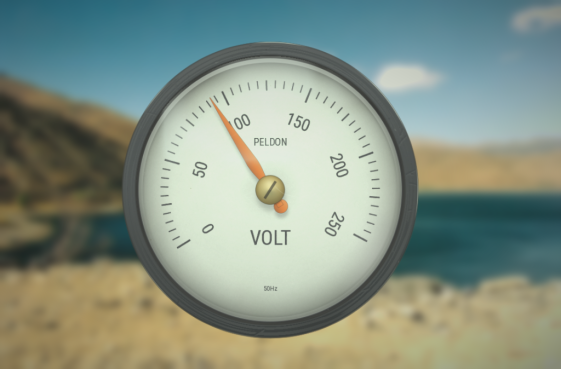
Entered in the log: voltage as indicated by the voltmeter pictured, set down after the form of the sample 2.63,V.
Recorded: 92.5,V
